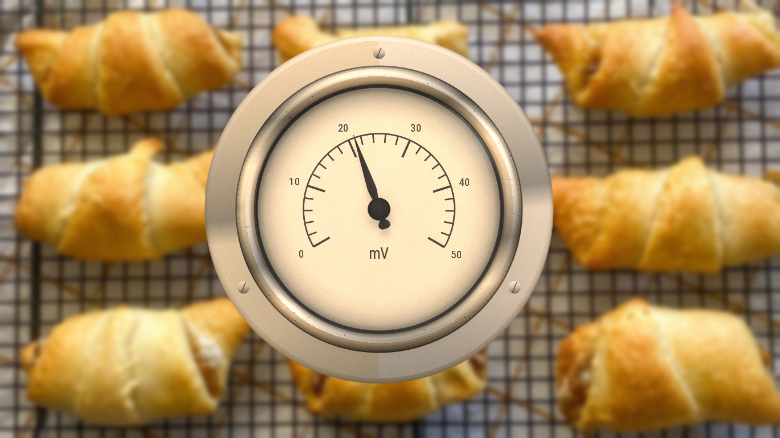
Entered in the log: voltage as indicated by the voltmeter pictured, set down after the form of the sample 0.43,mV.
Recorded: 21,mV
